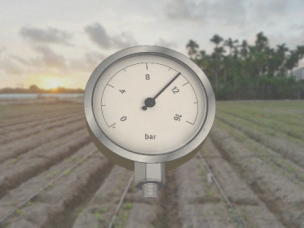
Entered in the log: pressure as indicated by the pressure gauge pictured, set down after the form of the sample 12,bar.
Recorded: 11,bar
